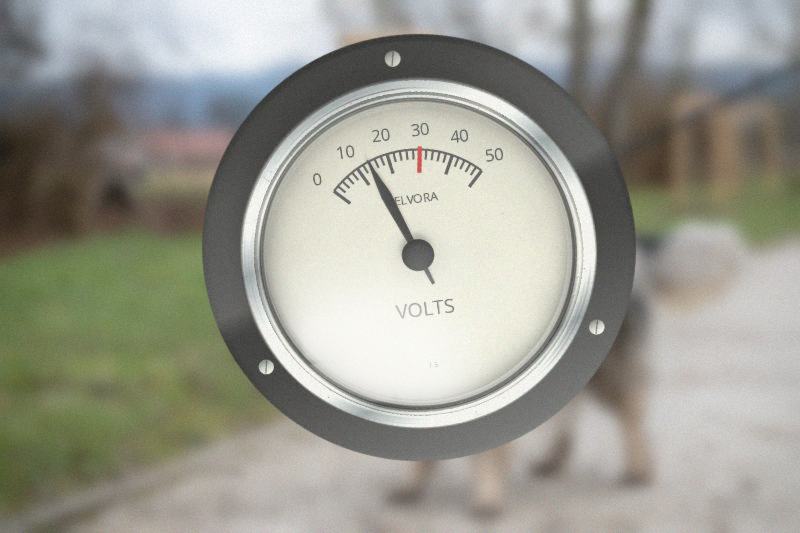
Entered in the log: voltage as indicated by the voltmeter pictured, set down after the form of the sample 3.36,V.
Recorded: 14,V
